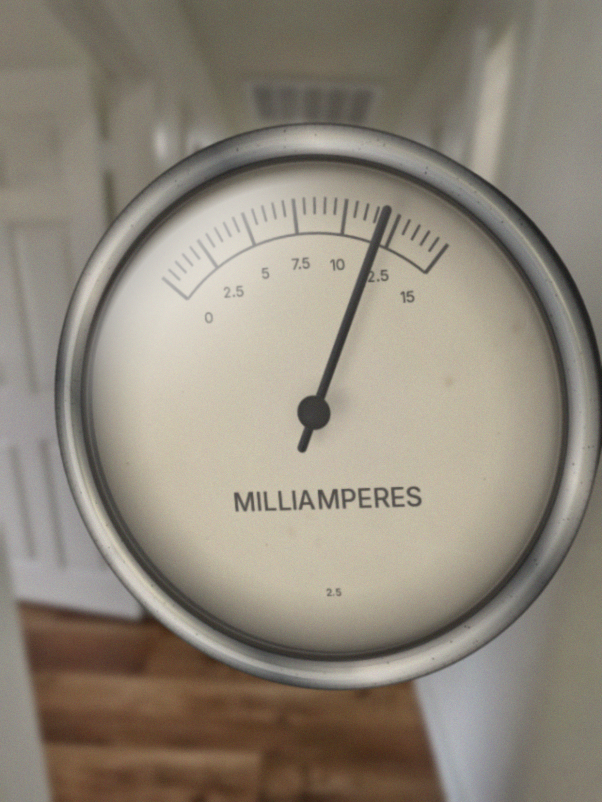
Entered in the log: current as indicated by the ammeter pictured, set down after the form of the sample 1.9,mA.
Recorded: 12,mA
